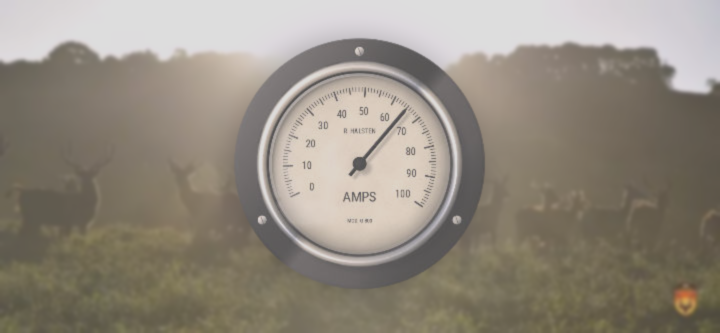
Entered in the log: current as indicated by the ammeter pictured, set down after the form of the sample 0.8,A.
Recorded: 65,A
